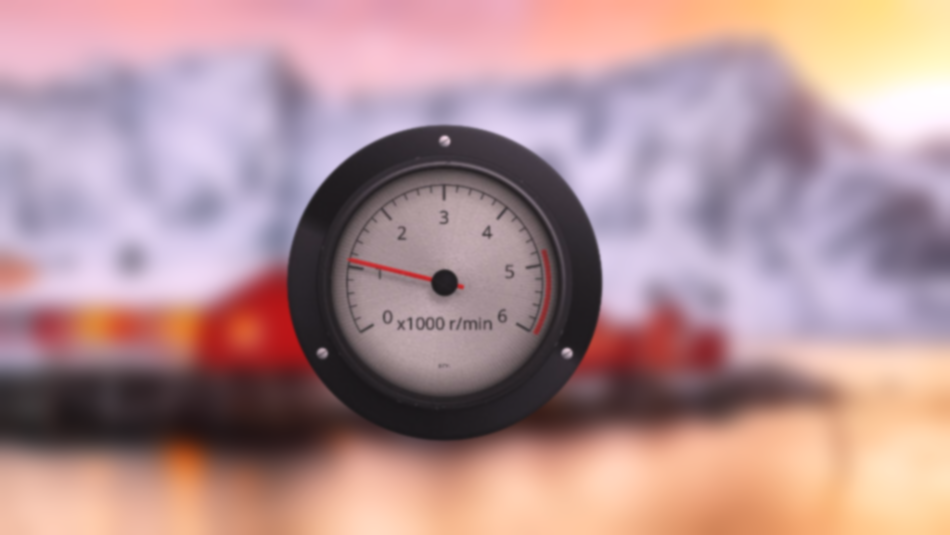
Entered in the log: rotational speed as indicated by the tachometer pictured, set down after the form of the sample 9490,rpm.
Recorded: 1100,rpm
